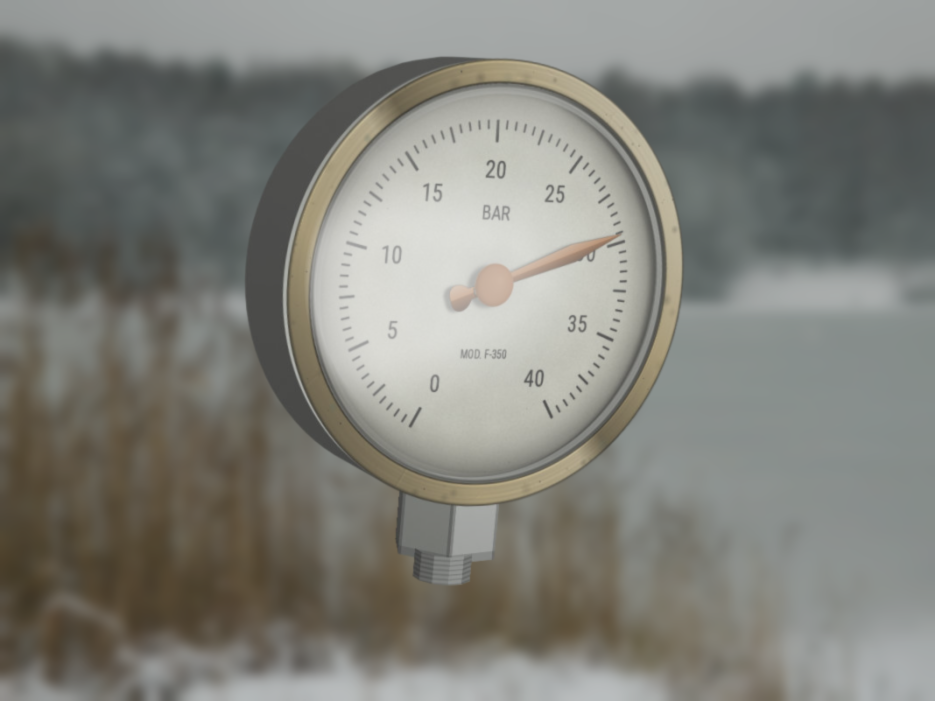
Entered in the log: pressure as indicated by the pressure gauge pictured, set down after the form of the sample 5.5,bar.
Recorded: 29.5,bar
